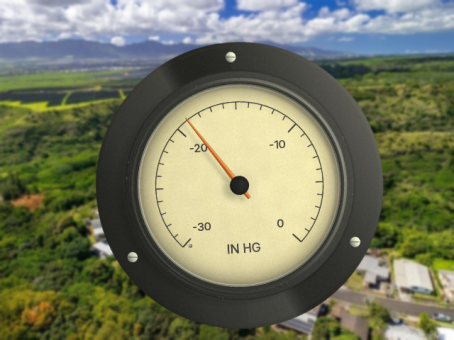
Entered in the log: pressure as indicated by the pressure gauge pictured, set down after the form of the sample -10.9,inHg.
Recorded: -19,inHg
